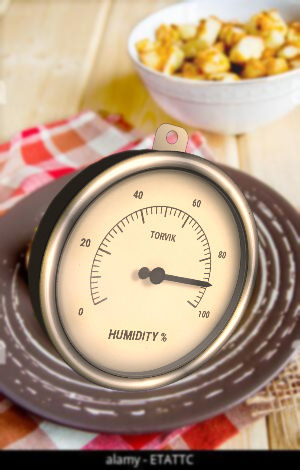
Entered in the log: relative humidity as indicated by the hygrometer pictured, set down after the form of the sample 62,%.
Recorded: 90,%
